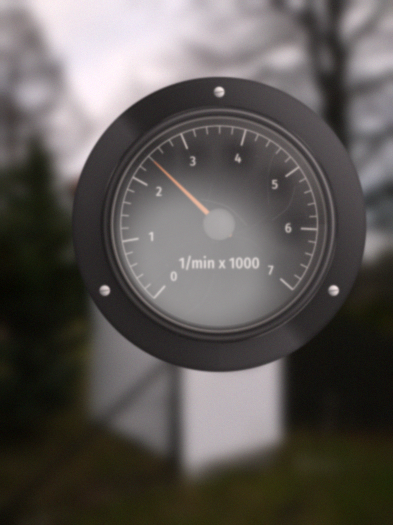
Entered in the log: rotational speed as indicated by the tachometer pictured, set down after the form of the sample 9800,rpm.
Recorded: 2400,rpm
